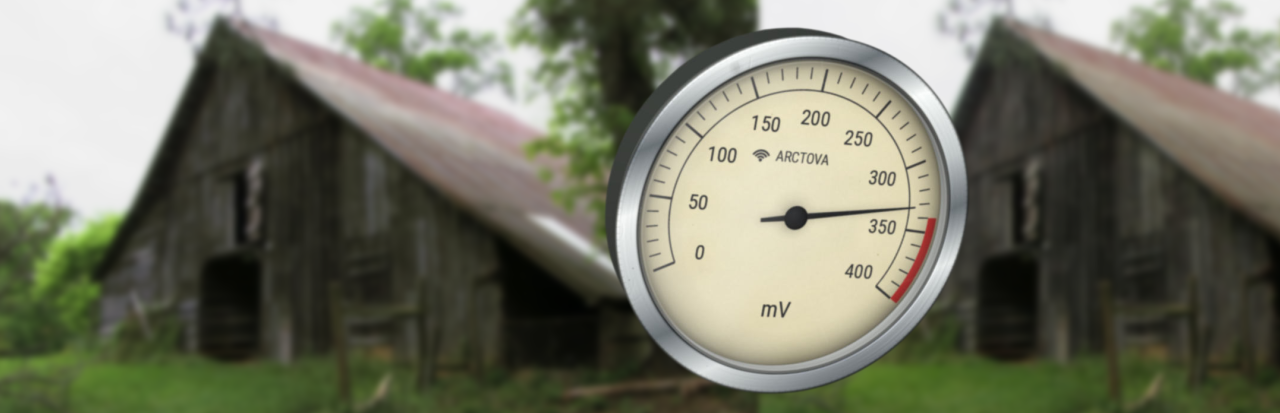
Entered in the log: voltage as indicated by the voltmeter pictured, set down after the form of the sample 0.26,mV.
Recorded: 330,mV
